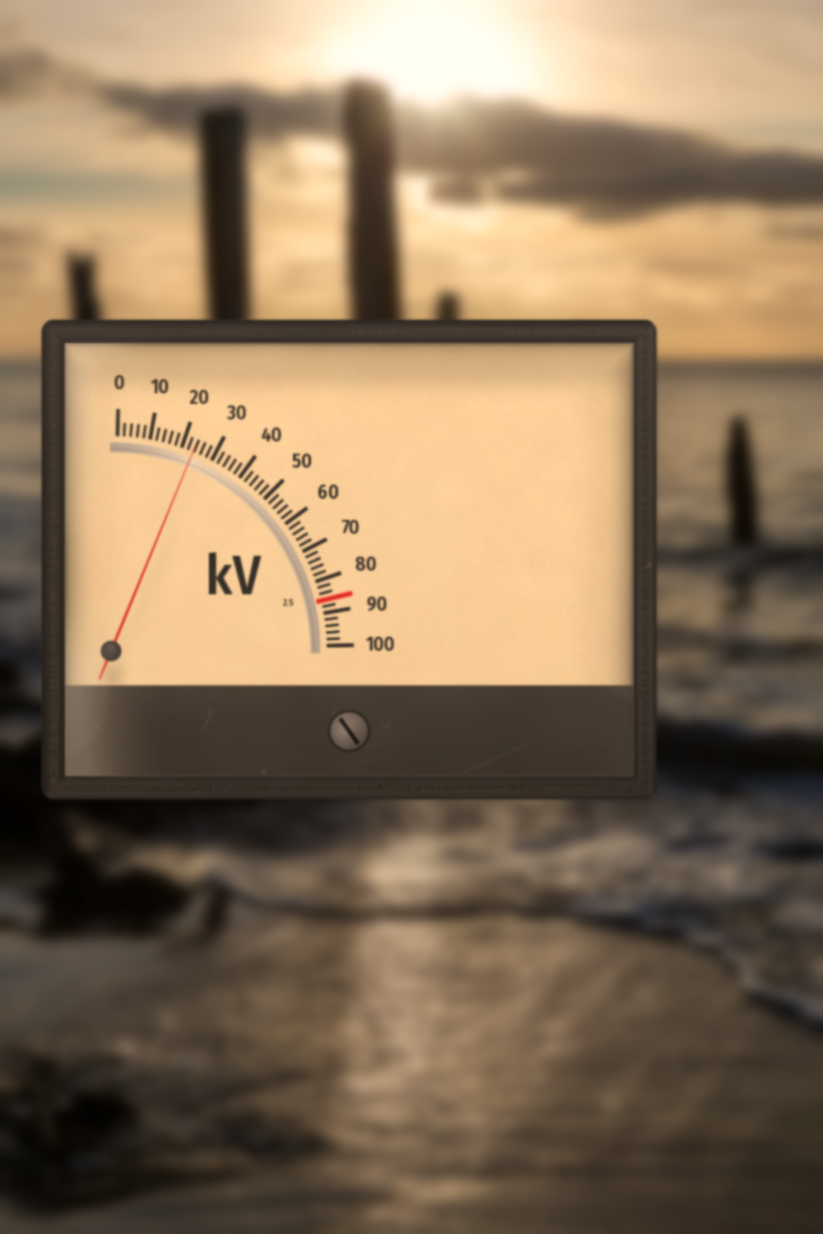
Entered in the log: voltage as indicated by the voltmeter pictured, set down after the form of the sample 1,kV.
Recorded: 24,kV
